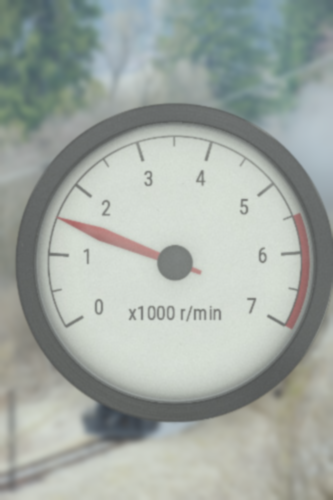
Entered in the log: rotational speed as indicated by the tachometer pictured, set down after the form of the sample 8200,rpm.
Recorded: 1500,rpm
